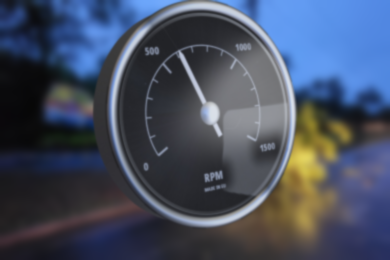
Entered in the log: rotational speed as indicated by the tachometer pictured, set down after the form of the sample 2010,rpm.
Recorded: 600,rpm
